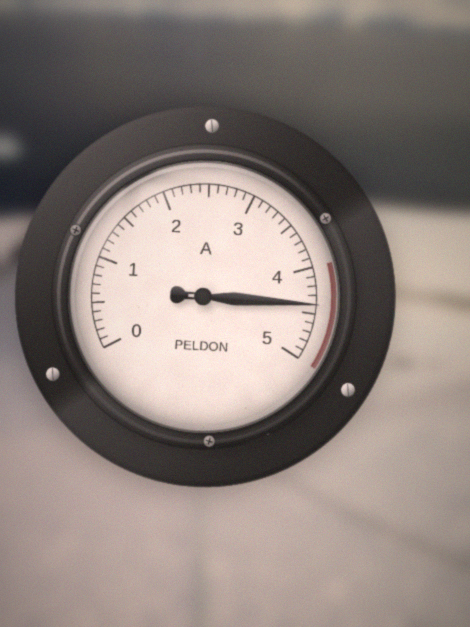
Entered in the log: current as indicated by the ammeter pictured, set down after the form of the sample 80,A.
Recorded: 4.4,A
